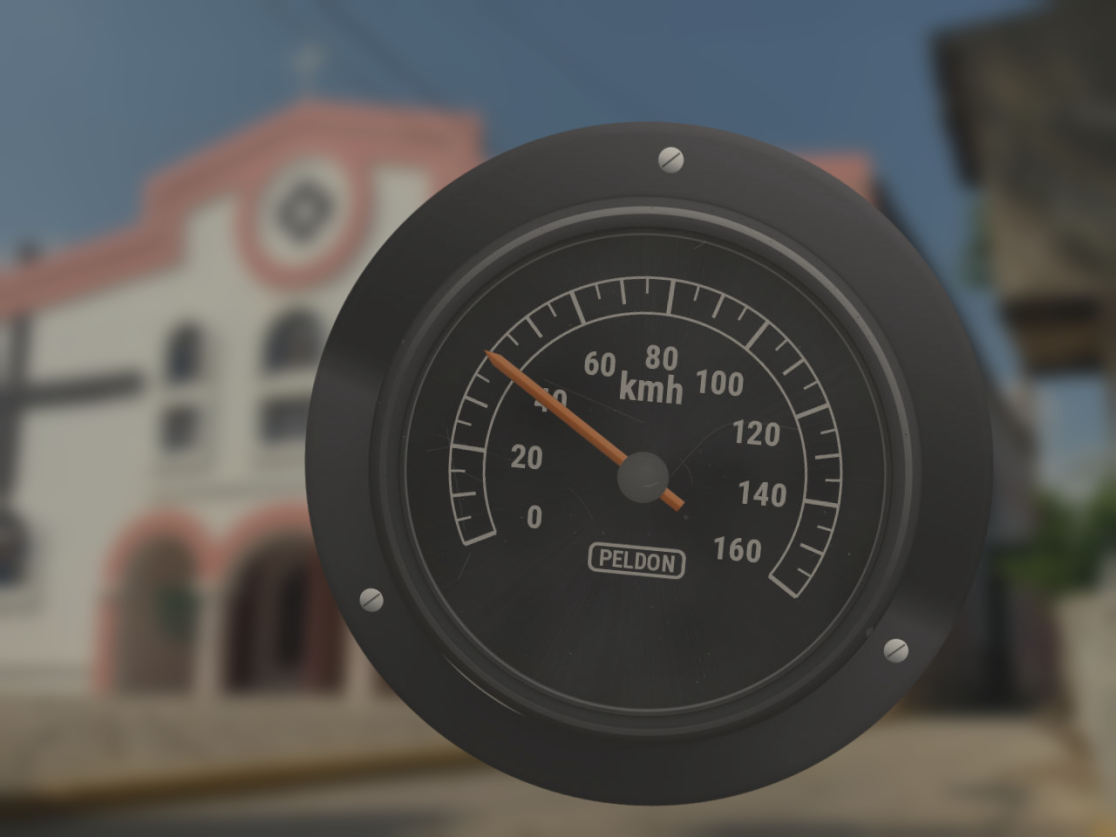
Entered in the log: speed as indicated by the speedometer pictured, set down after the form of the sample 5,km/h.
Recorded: 40,km/h
